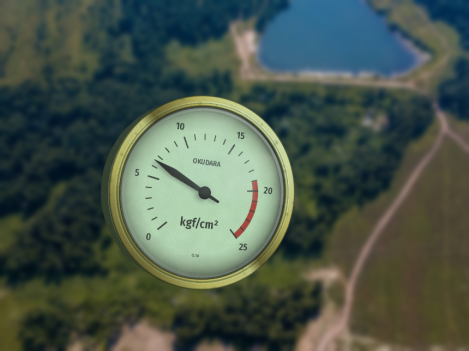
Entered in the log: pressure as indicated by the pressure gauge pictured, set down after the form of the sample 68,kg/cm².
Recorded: 6.5,kg/cm²
